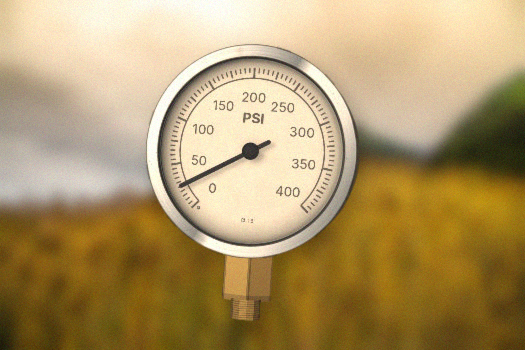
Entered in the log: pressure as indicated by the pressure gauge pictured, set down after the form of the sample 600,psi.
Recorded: 25,psi
